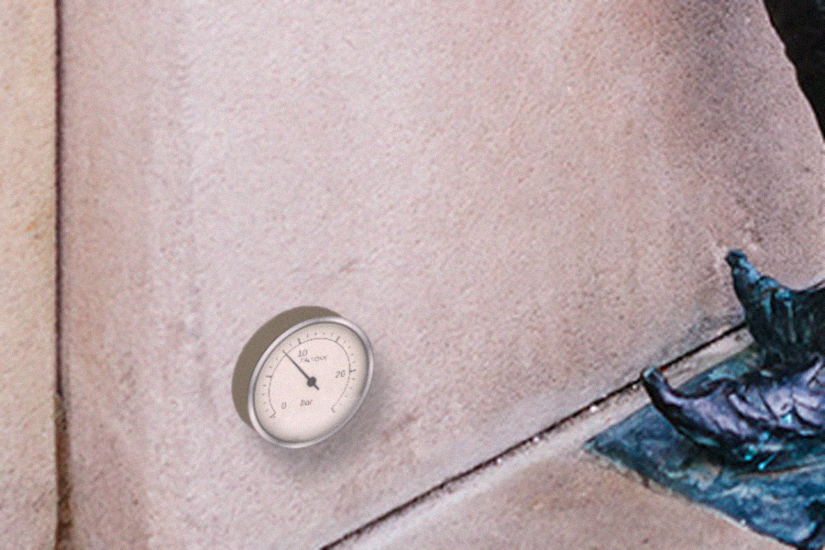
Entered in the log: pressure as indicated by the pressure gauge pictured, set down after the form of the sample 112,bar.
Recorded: 8,bar
